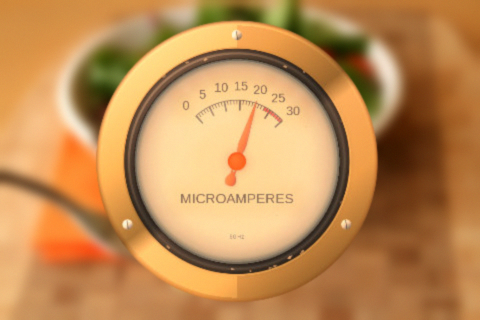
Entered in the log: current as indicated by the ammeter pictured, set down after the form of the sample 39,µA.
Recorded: 20,µA
